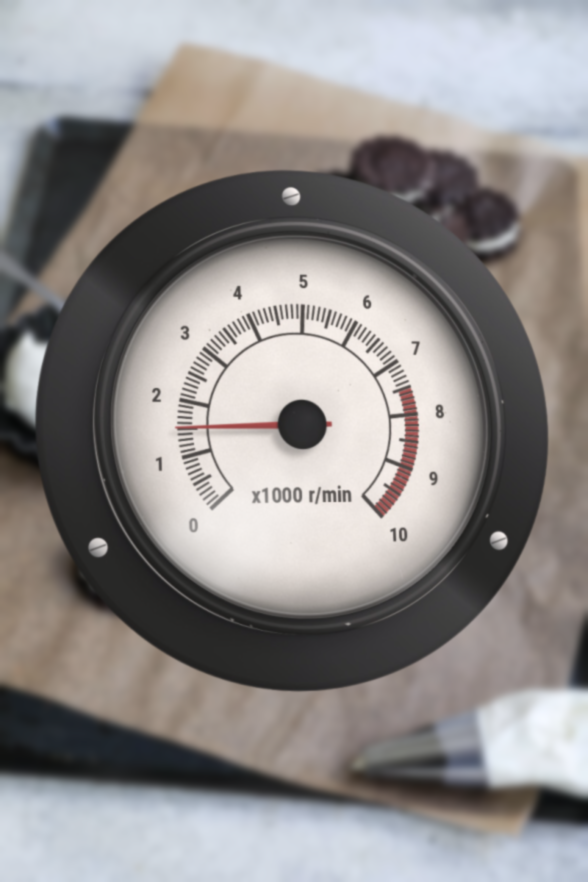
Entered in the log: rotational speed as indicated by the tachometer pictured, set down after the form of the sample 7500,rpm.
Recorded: 1500,rpm
